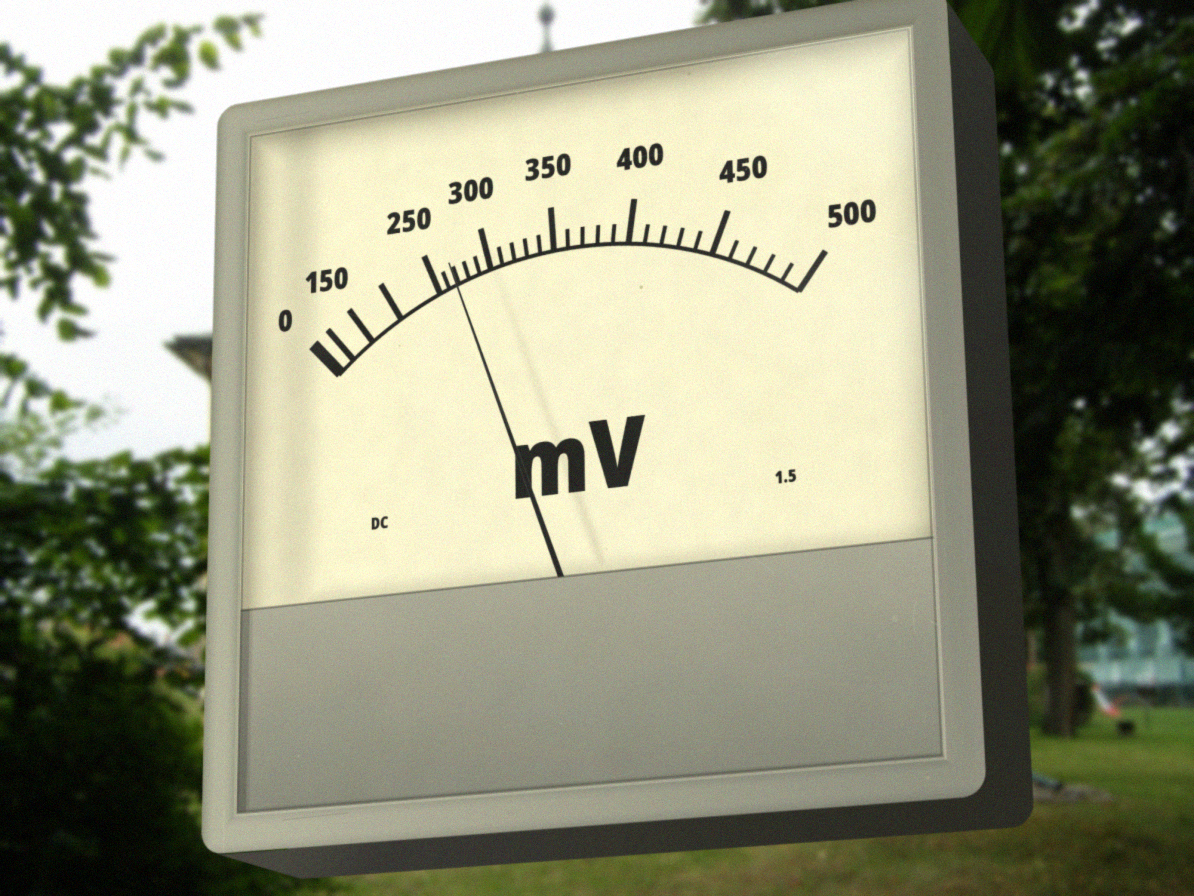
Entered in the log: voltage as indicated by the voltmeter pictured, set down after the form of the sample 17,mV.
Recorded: 270,mV
